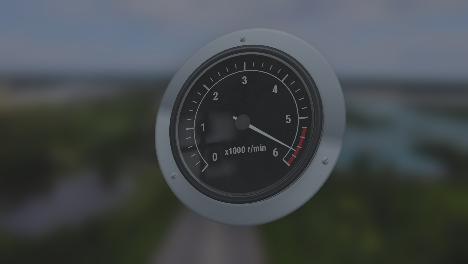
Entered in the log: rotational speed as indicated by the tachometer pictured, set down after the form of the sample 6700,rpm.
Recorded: 5700,rpm
